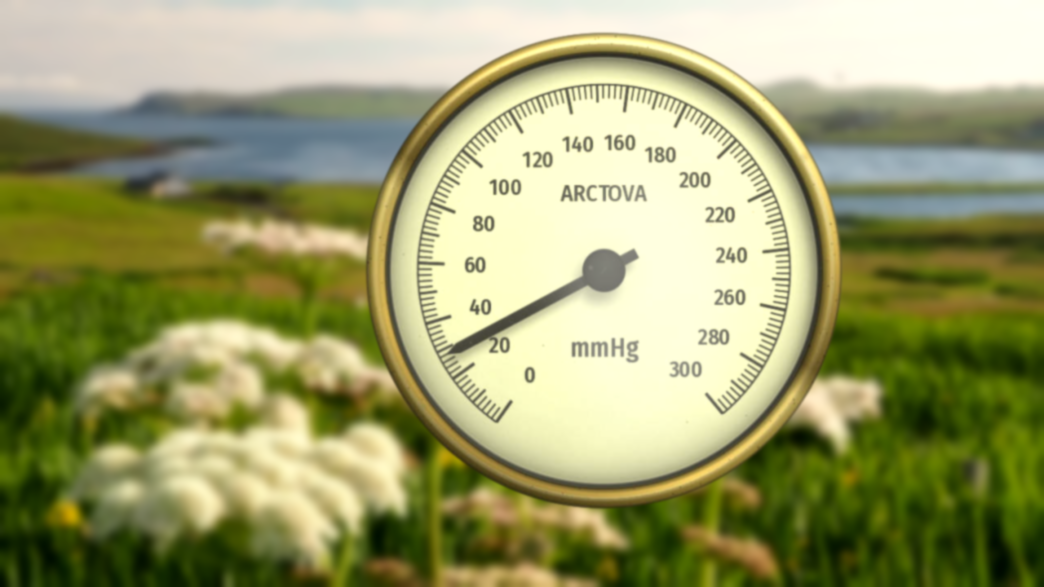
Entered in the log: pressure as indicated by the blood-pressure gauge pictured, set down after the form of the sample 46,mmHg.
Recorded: 28,mmHg
